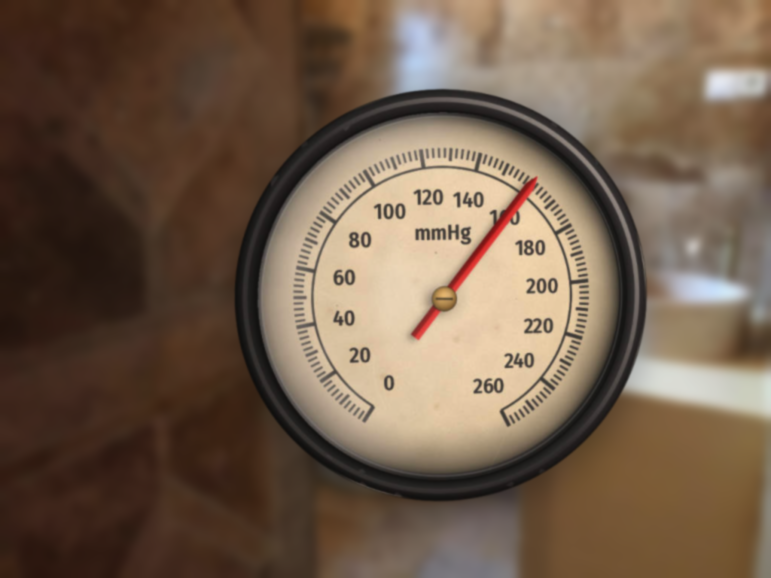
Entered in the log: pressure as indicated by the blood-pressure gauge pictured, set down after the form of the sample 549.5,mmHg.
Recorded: 160,mmHg
